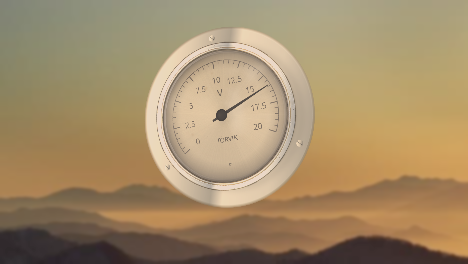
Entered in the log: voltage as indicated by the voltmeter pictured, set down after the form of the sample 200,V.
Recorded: 16,V
